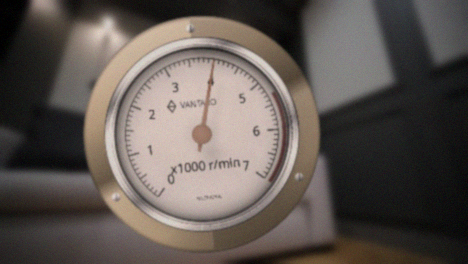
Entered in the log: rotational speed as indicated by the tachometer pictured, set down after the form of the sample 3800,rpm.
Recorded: 4000,rpm
